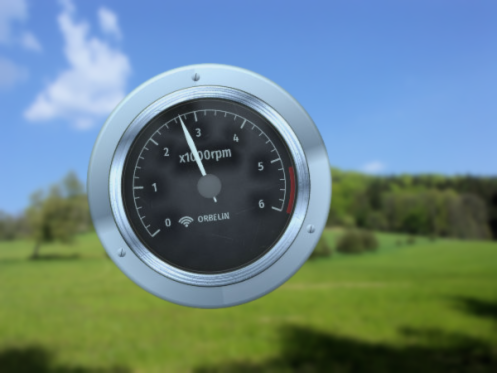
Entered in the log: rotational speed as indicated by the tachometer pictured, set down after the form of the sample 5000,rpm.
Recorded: 2700,rpm
